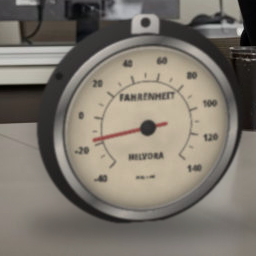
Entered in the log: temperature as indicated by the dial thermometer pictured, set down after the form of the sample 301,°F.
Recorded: -15,°F
